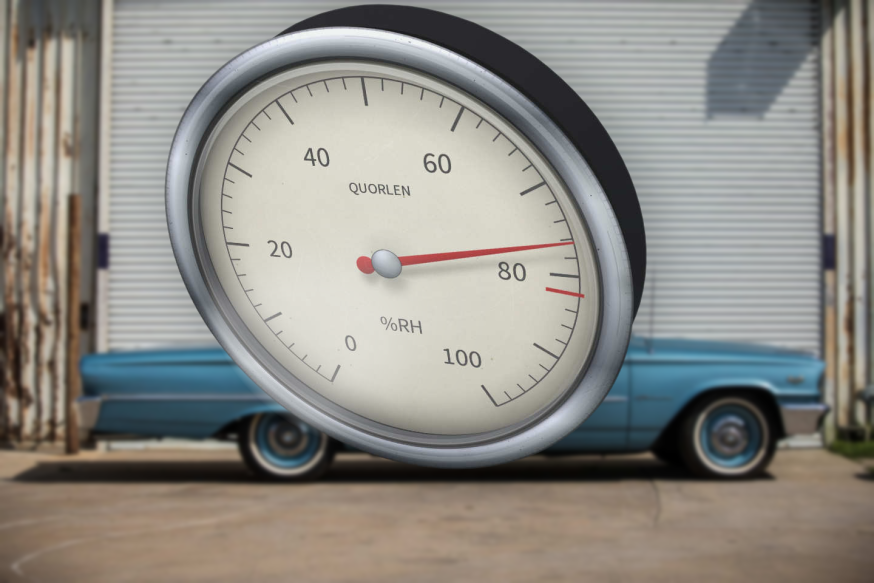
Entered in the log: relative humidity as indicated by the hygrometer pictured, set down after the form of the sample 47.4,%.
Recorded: 76,%
